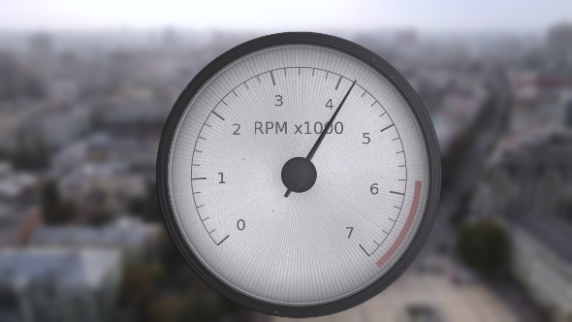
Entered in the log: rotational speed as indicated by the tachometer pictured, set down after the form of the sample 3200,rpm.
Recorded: 4200,rpm
